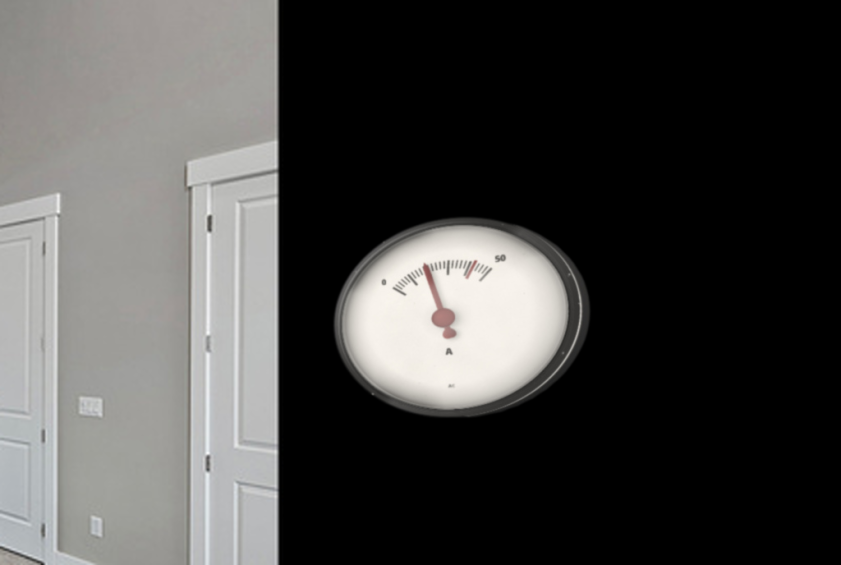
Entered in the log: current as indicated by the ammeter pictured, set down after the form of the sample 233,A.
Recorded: 20,A
